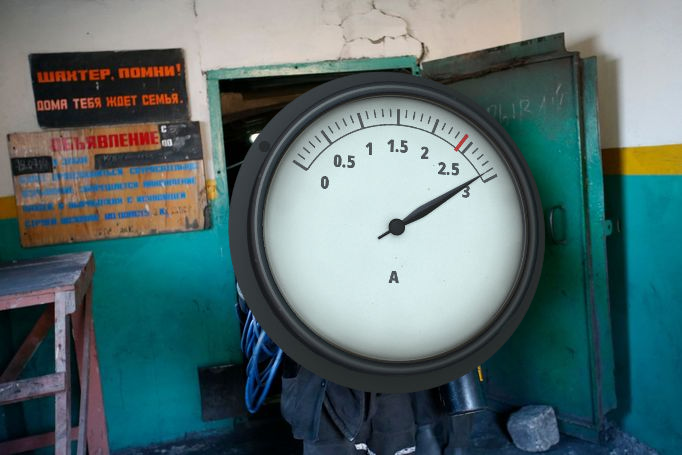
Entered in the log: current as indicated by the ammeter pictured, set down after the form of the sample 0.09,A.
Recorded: 2.9,A
